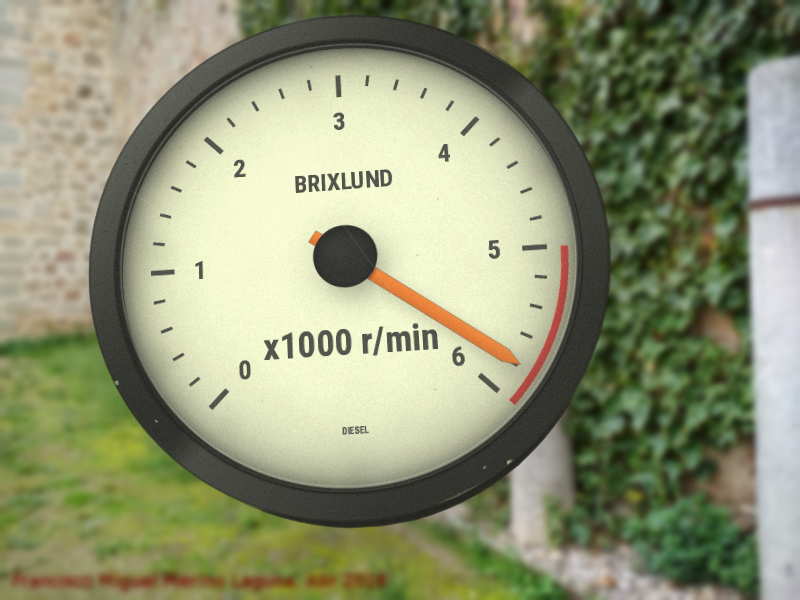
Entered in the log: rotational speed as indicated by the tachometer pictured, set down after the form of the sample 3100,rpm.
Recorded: 5800,rpm
